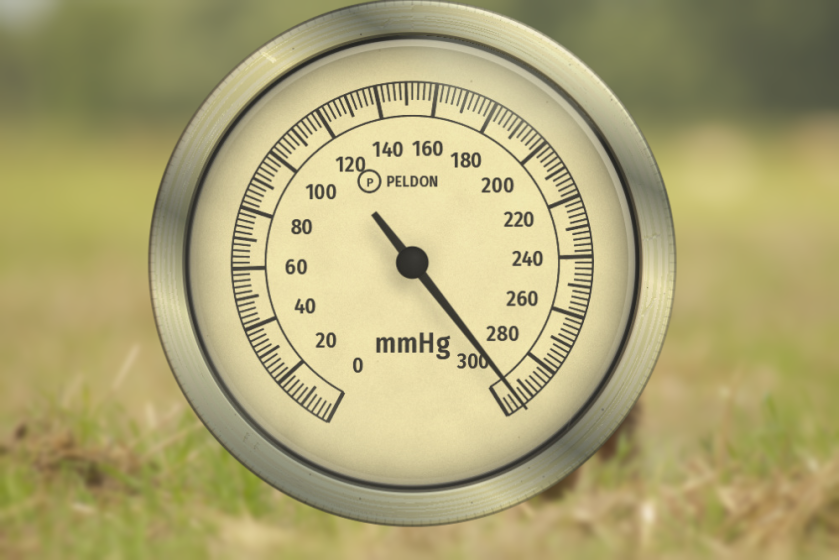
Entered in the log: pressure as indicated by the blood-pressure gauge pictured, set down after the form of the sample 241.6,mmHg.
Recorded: 294,mmHg
